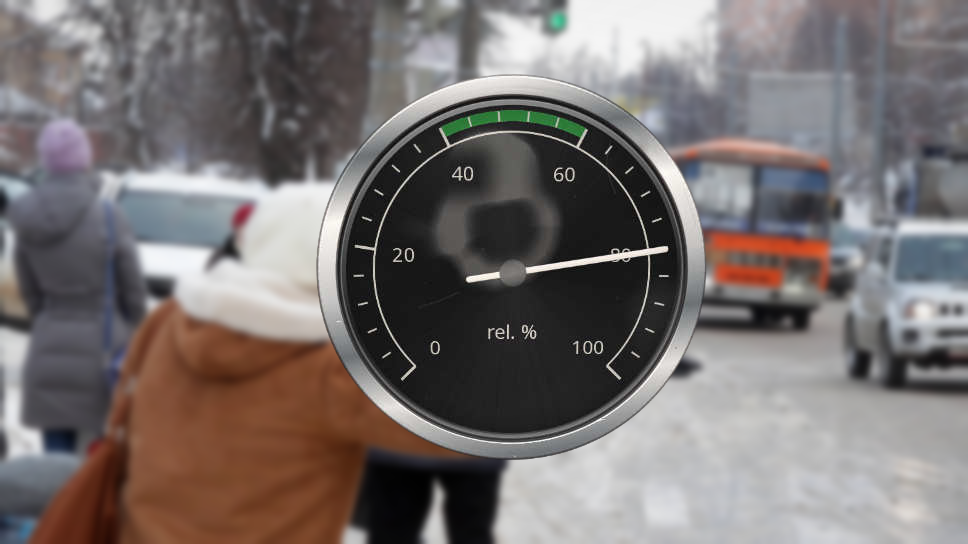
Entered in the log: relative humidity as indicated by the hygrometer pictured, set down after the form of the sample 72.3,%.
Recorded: 80,%
